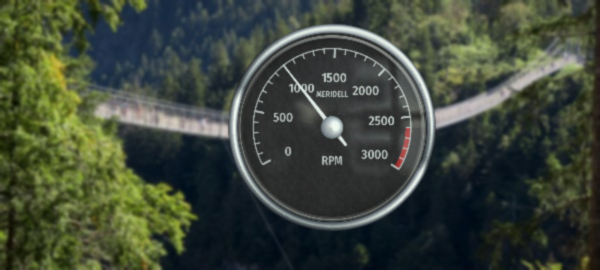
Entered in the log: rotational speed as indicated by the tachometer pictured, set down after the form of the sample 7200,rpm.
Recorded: 1000,rpm
